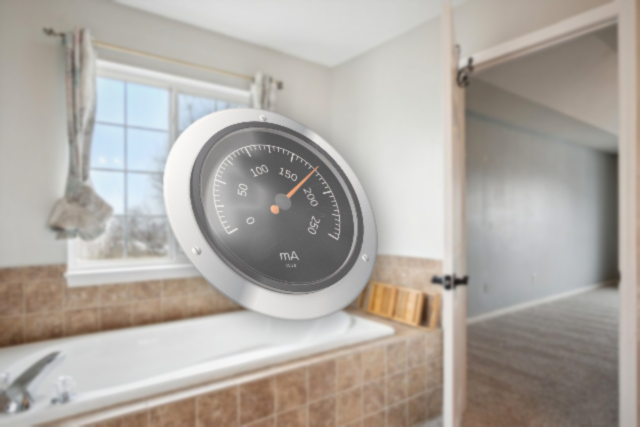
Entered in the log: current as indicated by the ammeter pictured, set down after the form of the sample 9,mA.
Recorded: 175,mA
